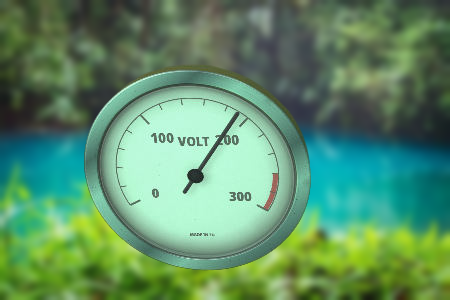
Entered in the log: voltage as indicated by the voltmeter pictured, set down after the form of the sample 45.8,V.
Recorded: 190,V
